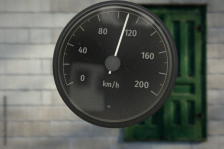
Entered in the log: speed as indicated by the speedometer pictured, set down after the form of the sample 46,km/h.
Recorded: 110,km/h
